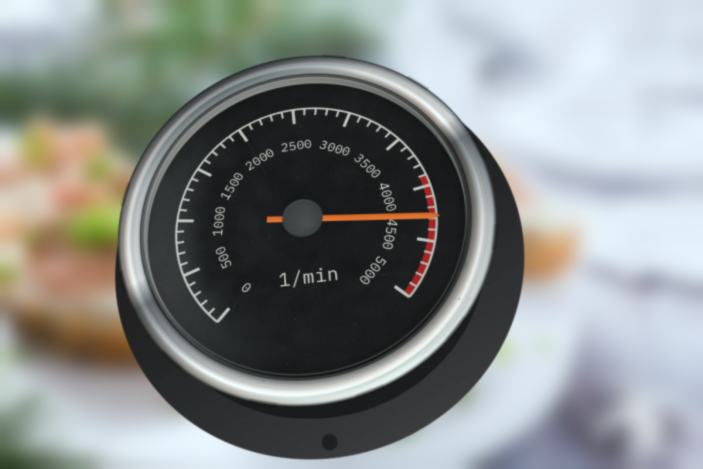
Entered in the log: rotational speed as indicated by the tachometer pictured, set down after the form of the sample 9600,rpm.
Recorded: 4300,rpm
